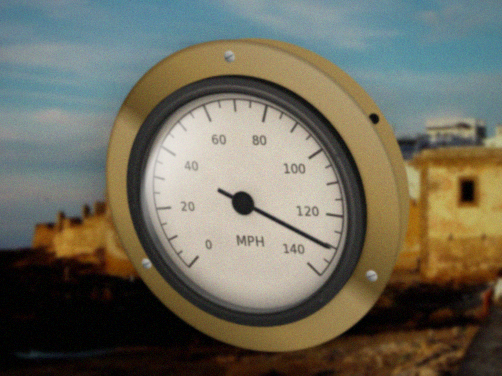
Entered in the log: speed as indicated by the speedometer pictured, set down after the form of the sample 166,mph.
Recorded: 130,mph
